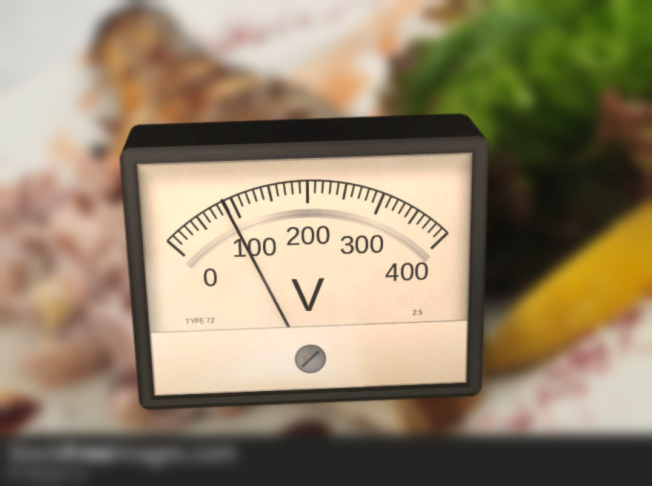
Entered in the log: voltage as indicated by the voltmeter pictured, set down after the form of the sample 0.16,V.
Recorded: 90,V
